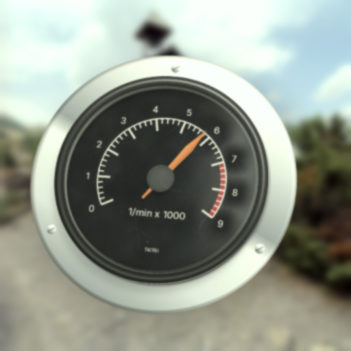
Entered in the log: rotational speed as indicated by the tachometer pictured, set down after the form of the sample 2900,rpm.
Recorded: 5800,rpm
